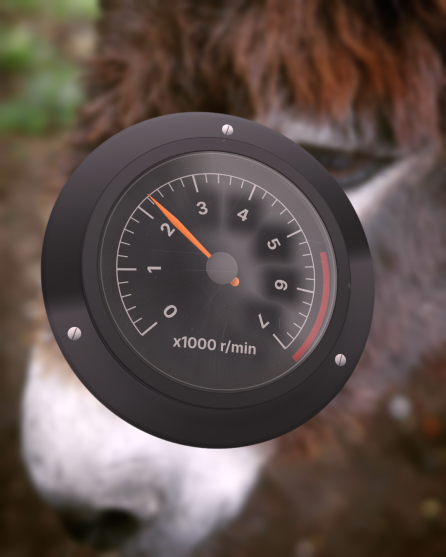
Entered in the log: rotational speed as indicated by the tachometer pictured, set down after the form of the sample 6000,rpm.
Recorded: 2200,rpm
